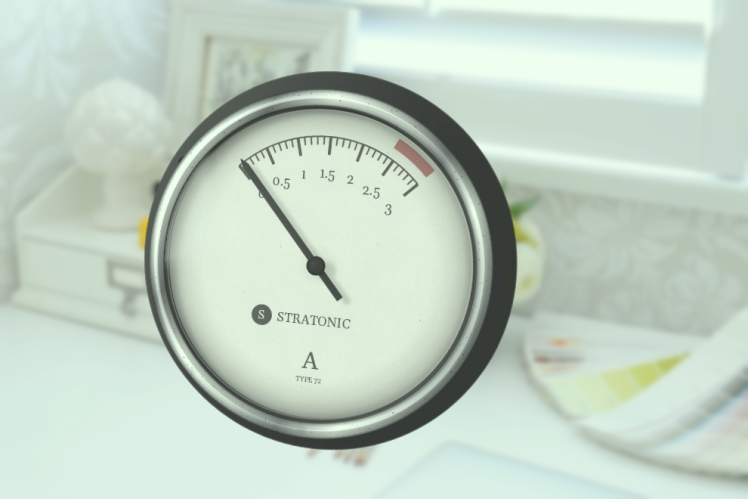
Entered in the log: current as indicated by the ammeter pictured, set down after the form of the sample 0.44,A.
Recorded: 0.1,A
